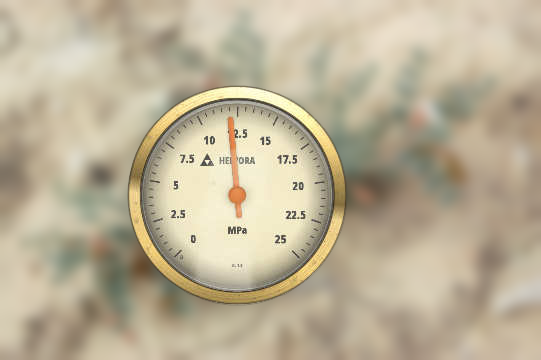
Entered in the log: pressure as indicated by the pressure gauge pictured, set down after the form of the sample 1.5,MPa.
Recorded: 12,MPa
